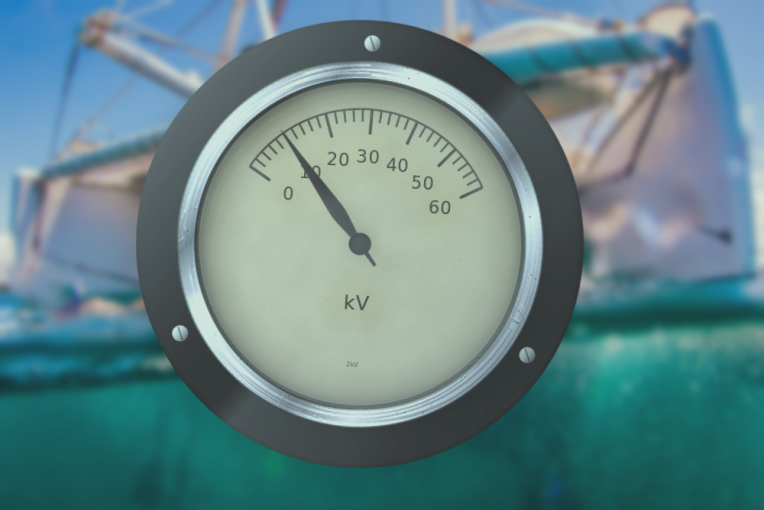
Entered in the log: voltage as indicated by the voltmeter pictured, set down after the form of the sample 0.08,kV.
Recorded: 10,kV
